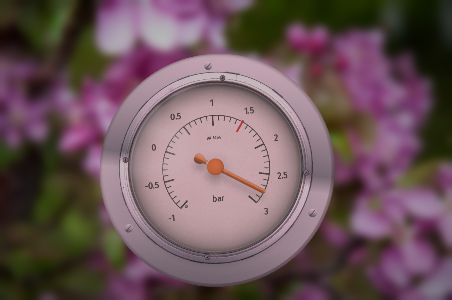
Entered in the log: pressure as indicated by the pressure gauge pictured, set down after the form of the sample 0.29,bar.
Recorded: 2.8,bar
